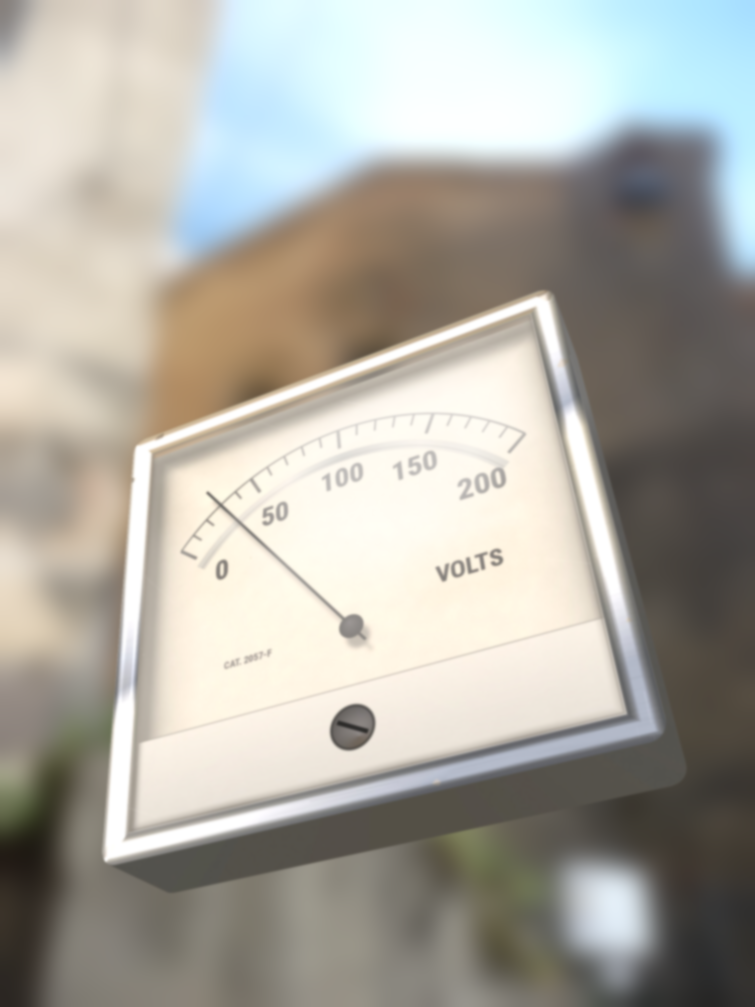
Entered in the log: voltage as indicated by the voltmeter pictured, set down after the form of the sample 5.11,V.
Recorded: 30,V
